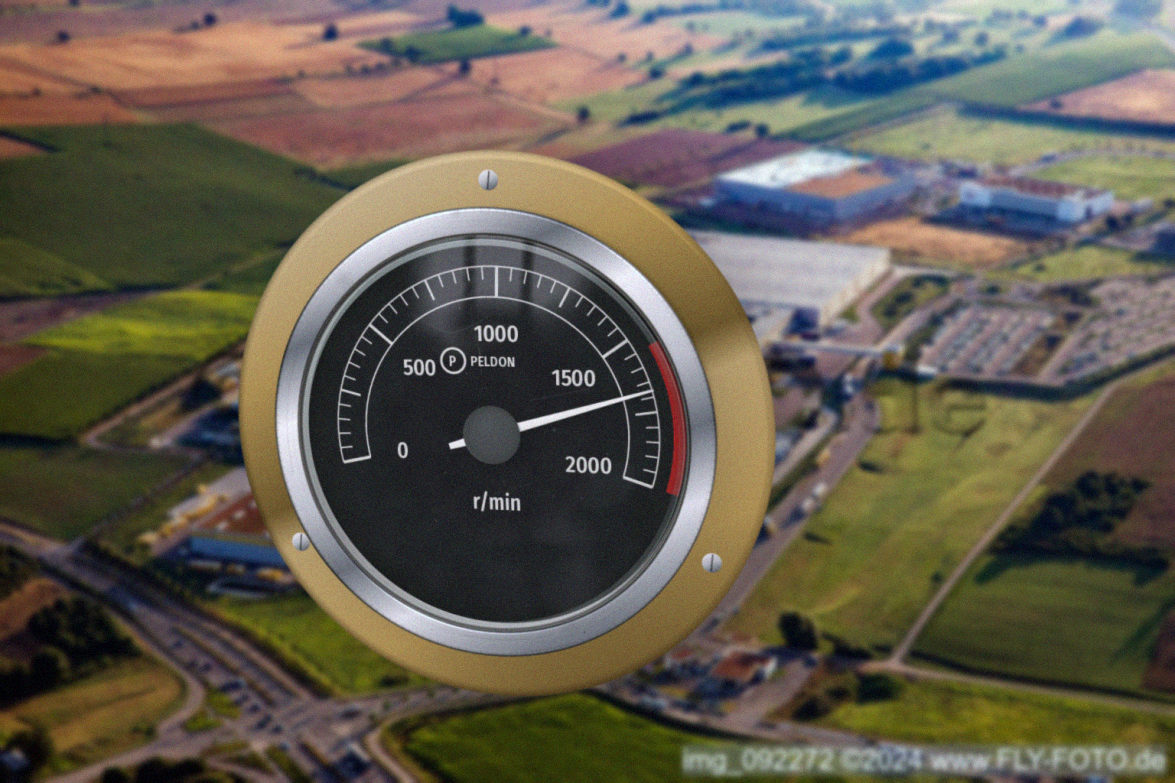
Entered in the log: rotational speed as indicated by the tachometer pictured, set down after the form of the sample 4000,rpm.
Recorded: 1675,rpm
